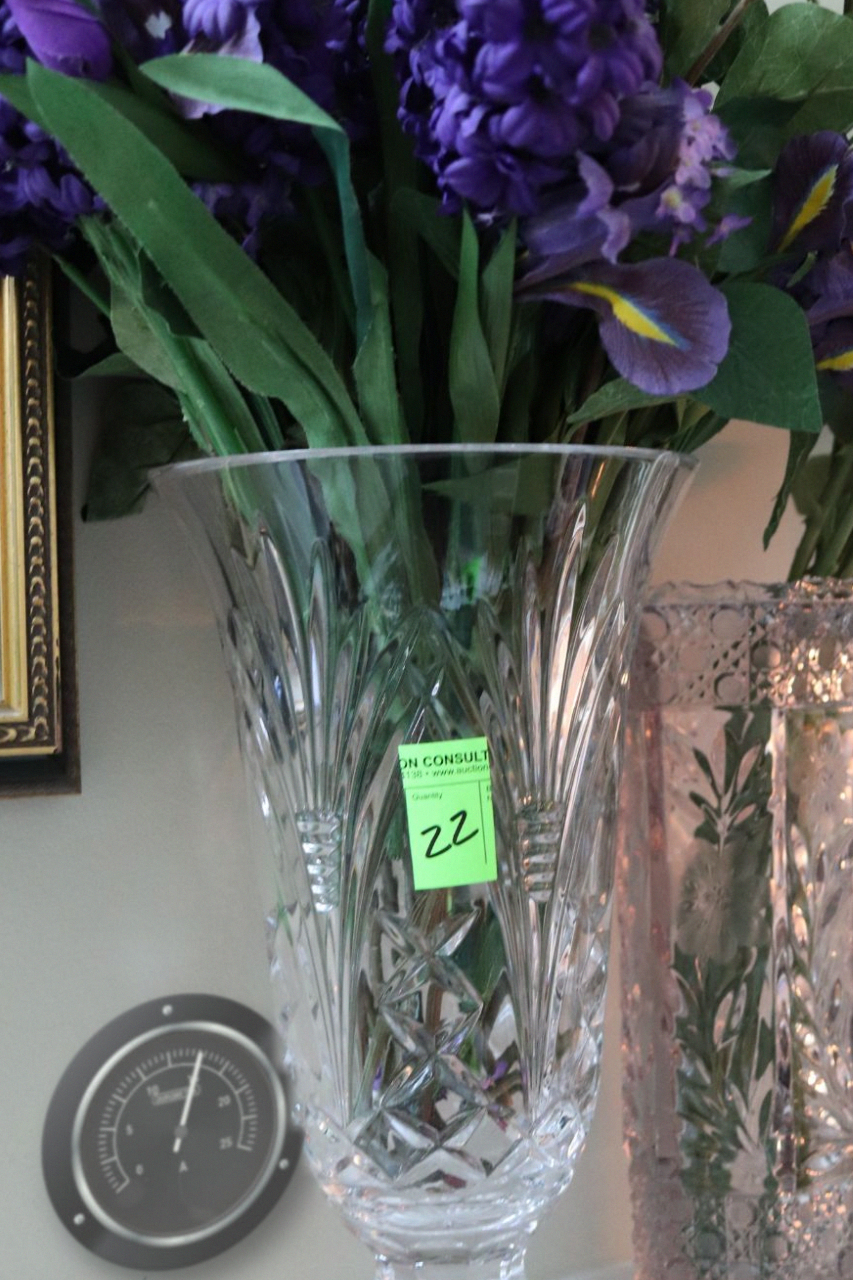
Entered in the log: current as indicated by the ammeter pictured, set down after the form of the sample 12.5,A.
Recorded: 15,A
